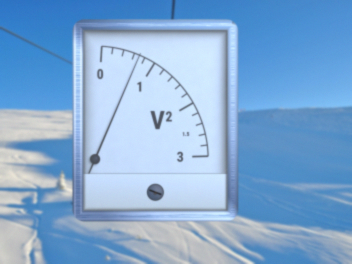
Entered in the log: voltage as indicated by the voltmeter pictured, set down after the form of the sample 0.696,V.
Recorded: 0.7,V
